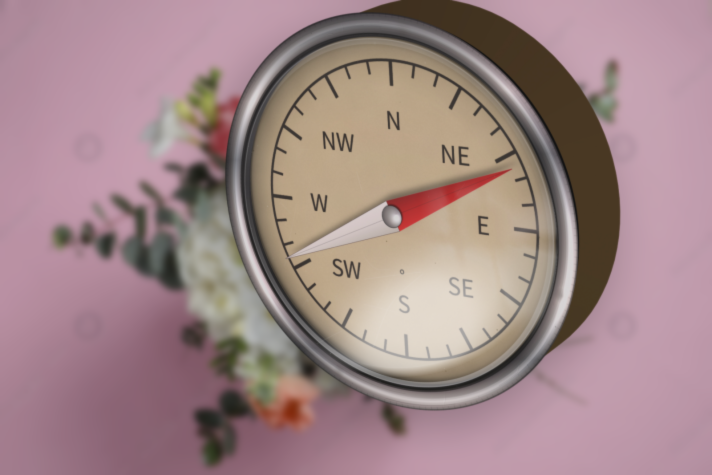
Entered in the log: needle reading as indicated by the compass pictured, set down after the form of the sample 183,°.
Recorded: 65,°
